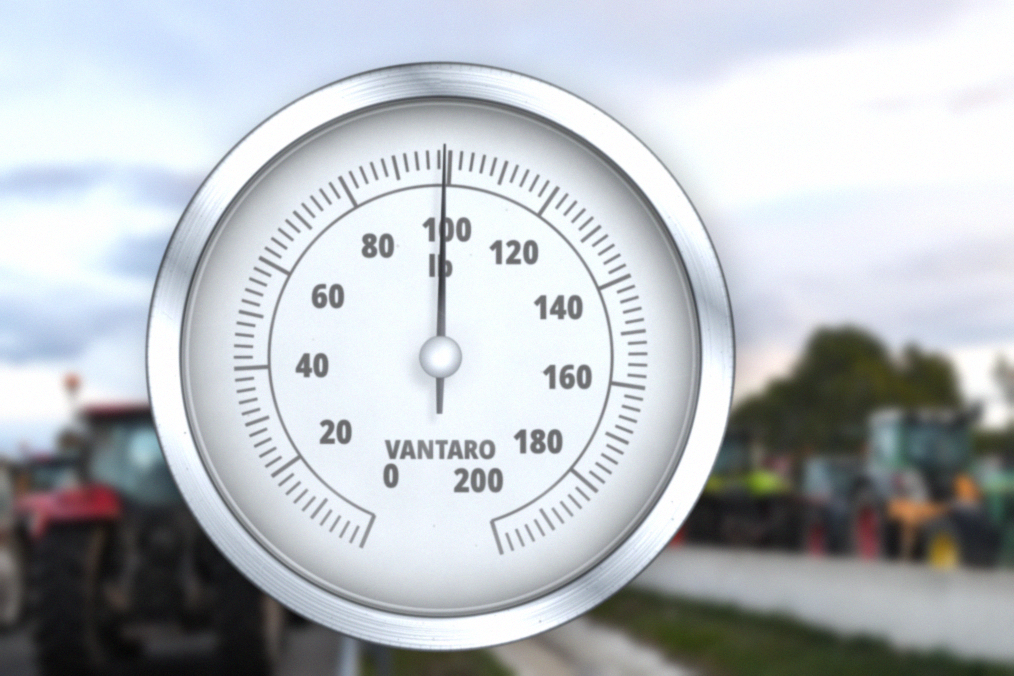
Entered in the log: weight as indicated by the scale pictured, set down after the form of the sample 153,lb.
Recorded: 99,lb
